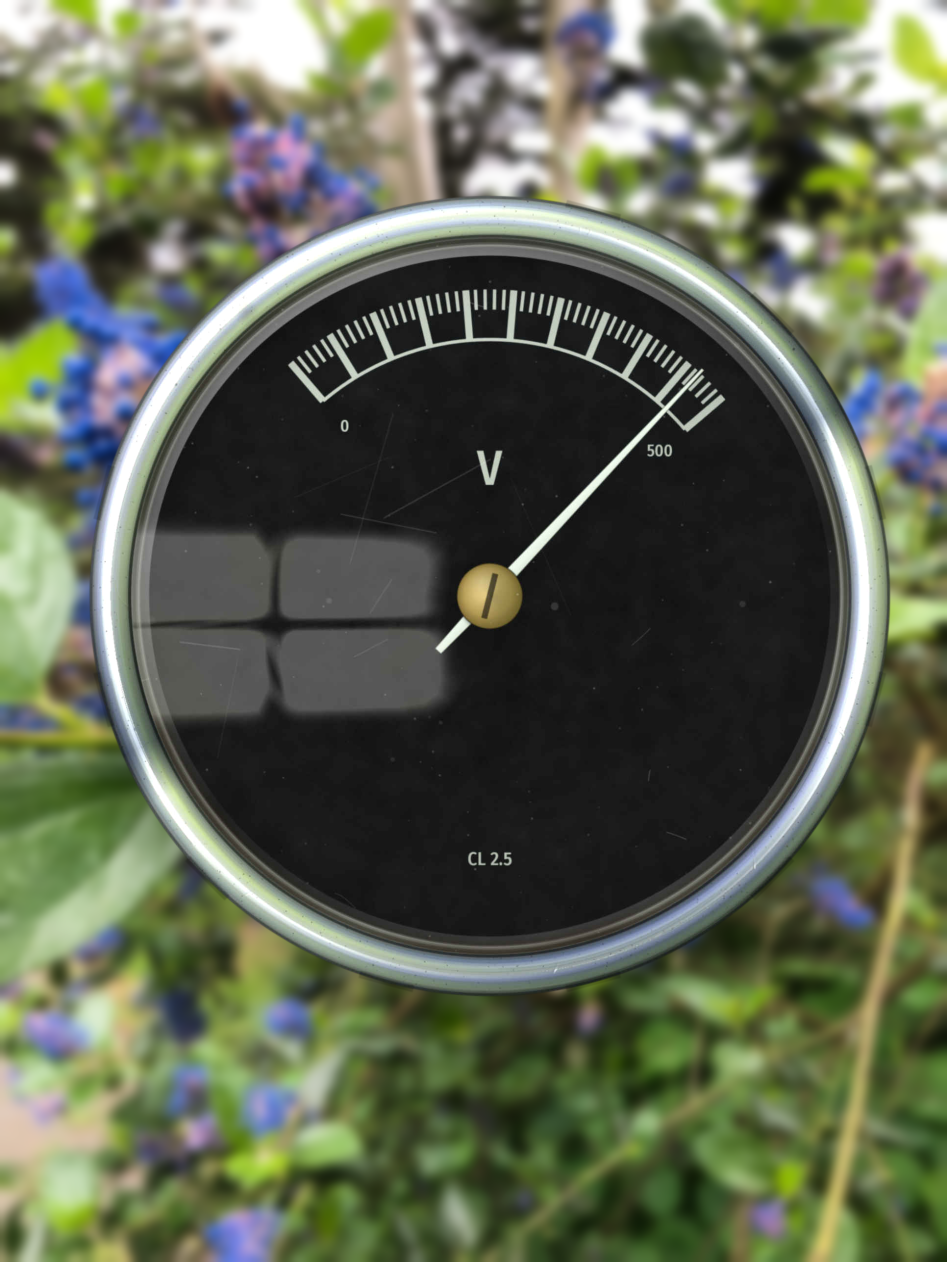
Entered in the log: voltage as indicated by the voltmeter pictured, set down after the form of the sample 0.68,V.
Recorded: 465,V
